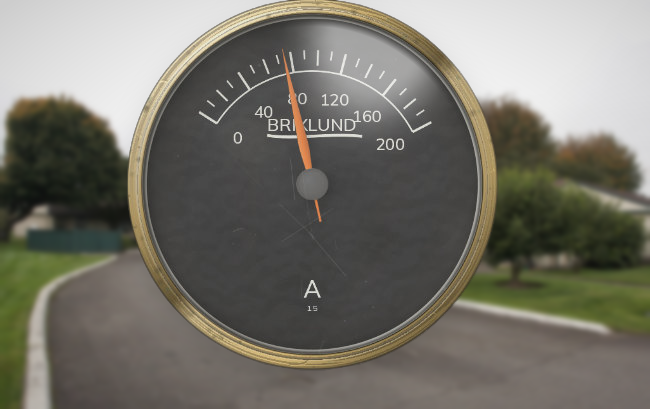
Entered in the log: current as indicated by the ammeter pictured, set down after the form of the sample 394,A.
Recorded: 75,A
